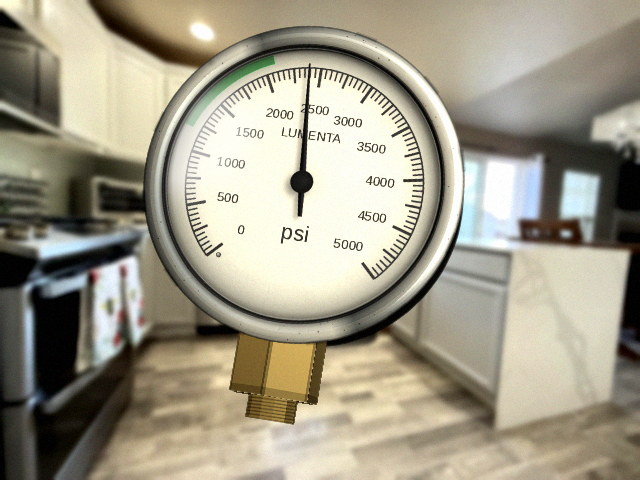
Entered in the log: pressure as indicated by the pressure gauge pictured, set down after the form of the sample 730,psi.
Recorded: 2400,psi
